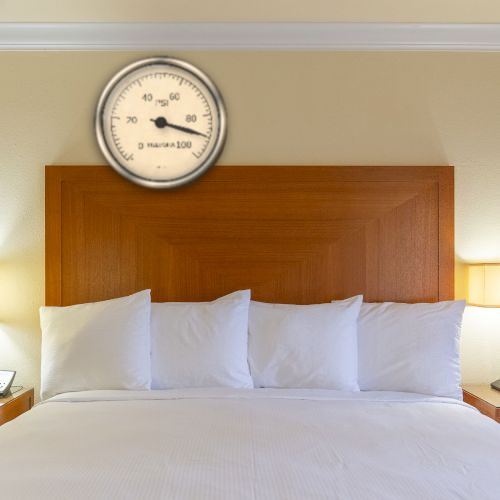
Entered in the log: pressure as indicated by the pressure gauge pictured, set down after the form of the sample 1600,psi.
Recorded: 90,psi
